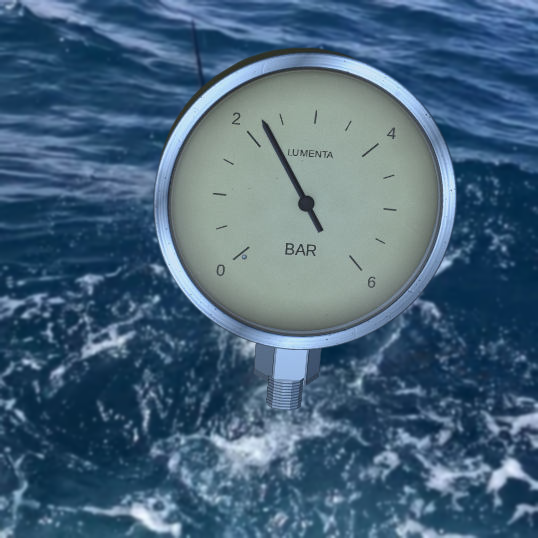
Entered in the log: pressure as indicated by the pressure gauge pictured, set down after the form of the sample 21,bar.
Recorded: 2.25,bar
